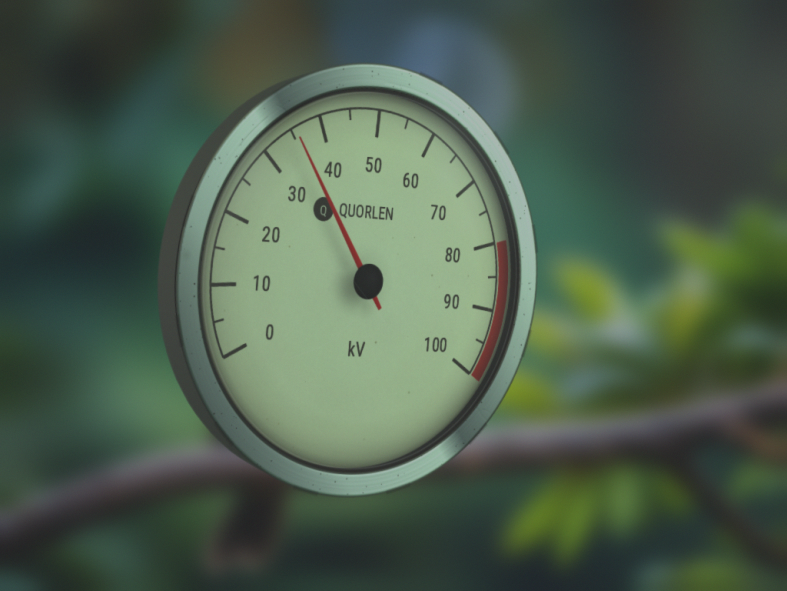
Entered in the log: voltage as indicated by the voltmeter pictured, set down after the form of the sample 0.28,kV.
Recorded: 35,kV
